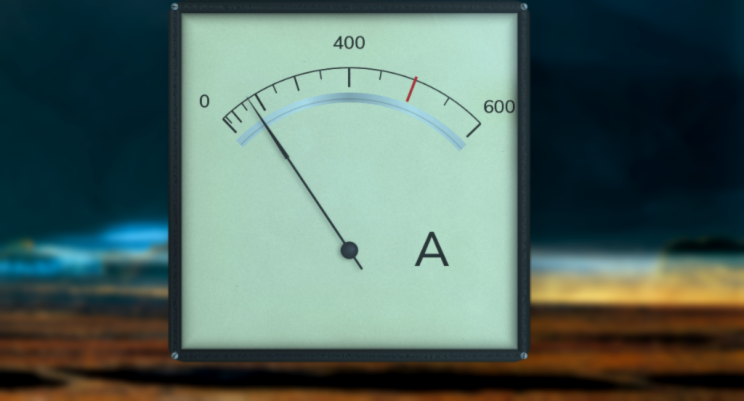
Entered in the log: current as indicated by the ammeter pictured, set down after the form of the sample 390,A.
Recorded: 175,A
